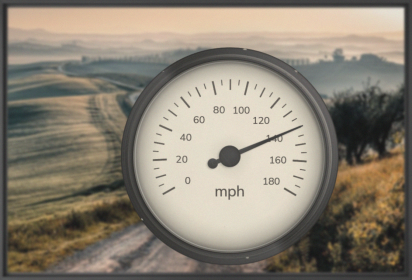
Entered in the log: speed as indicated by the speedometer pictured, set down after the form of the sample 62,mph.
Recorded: 140,mph
